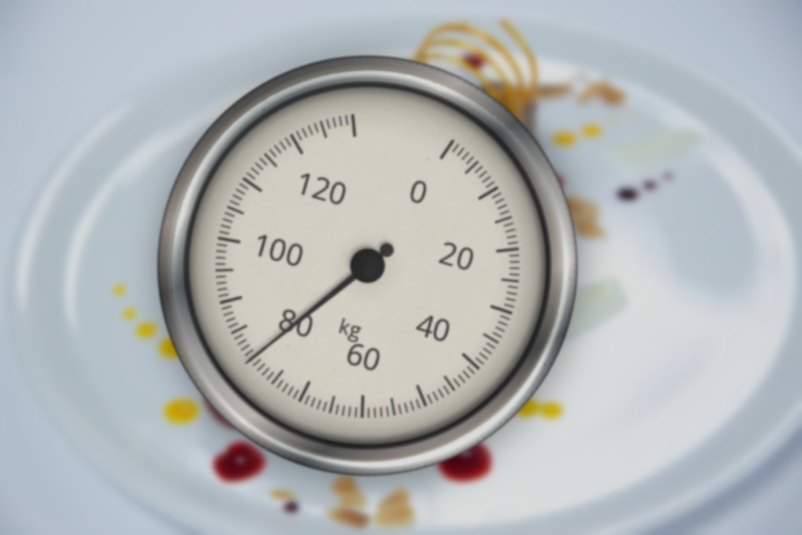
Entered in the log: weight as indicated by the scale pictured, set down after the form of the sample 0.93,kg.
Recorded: 80,kg
